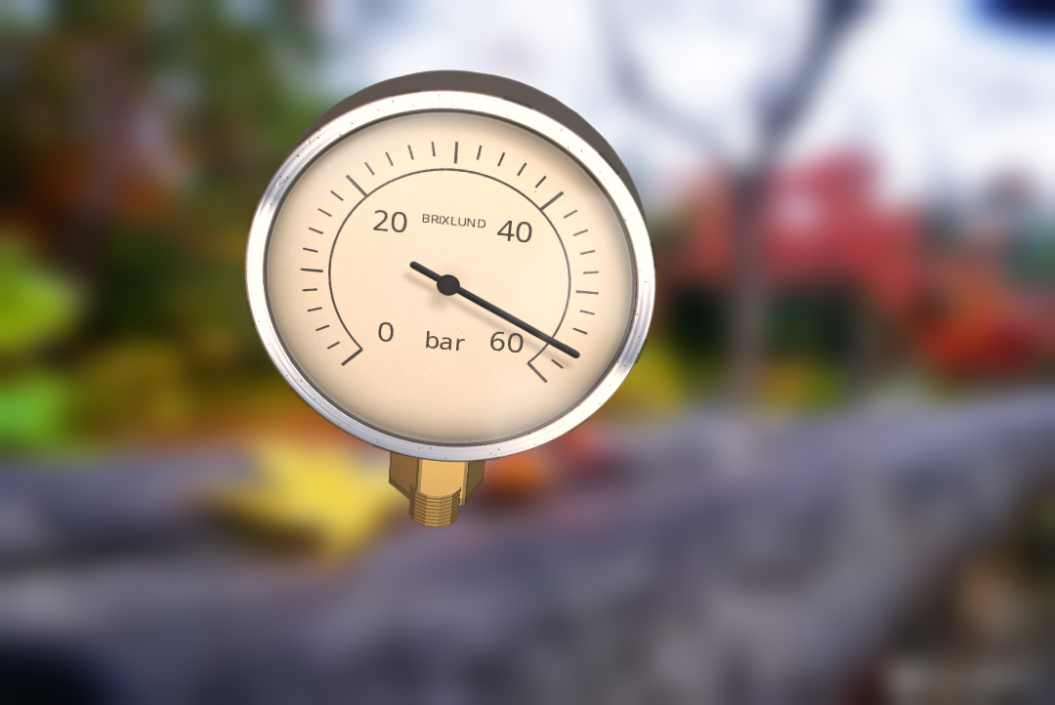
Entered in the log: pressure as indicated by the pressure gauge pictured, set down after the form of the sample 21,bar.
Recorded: 56,bar
